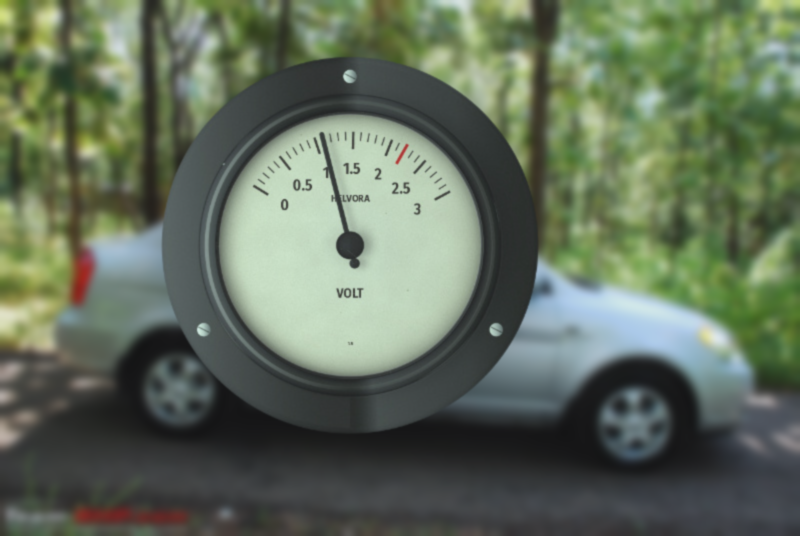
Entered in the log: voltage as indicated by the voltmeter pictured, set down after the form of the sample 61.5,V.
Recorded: 1.1,V
